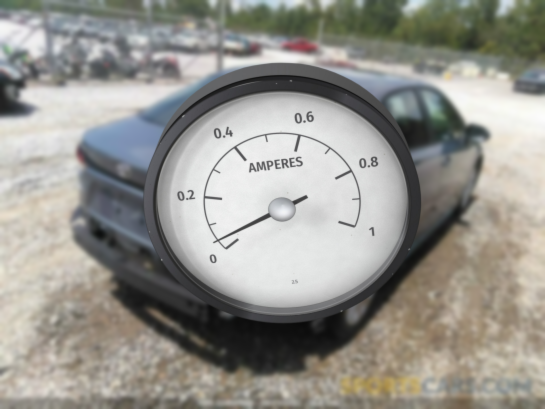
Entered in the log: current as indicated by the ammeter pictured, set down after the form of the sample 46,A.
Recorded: 0.05,A
